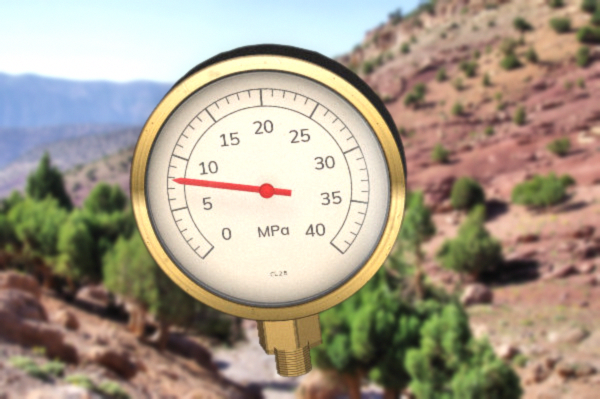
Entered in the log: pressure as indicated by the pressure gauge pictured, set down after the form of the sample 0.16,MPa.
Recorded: 8,MPa
